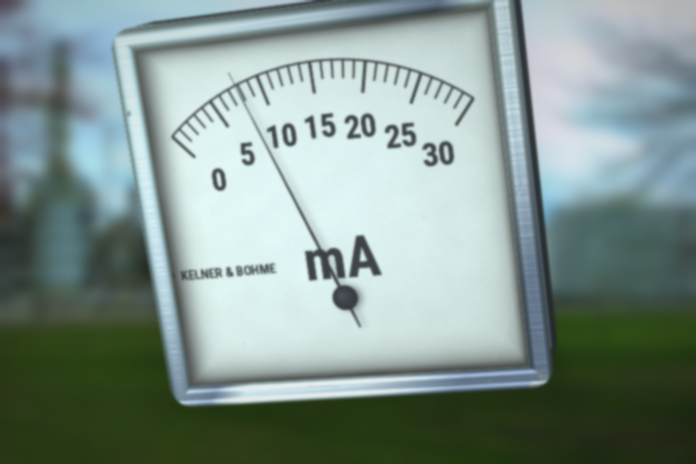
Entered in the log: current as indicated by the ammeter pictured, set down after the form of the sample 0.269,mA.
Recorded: 8,mA
